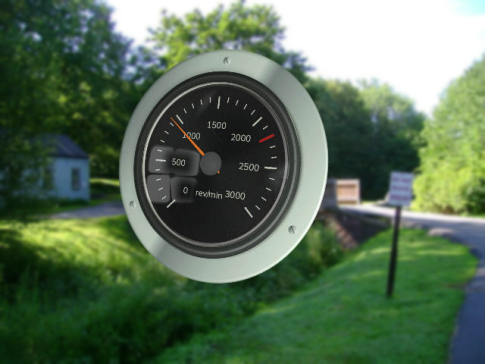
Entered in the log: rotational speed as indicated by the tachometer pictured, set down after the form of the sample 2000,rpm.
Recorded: 950,rpm
